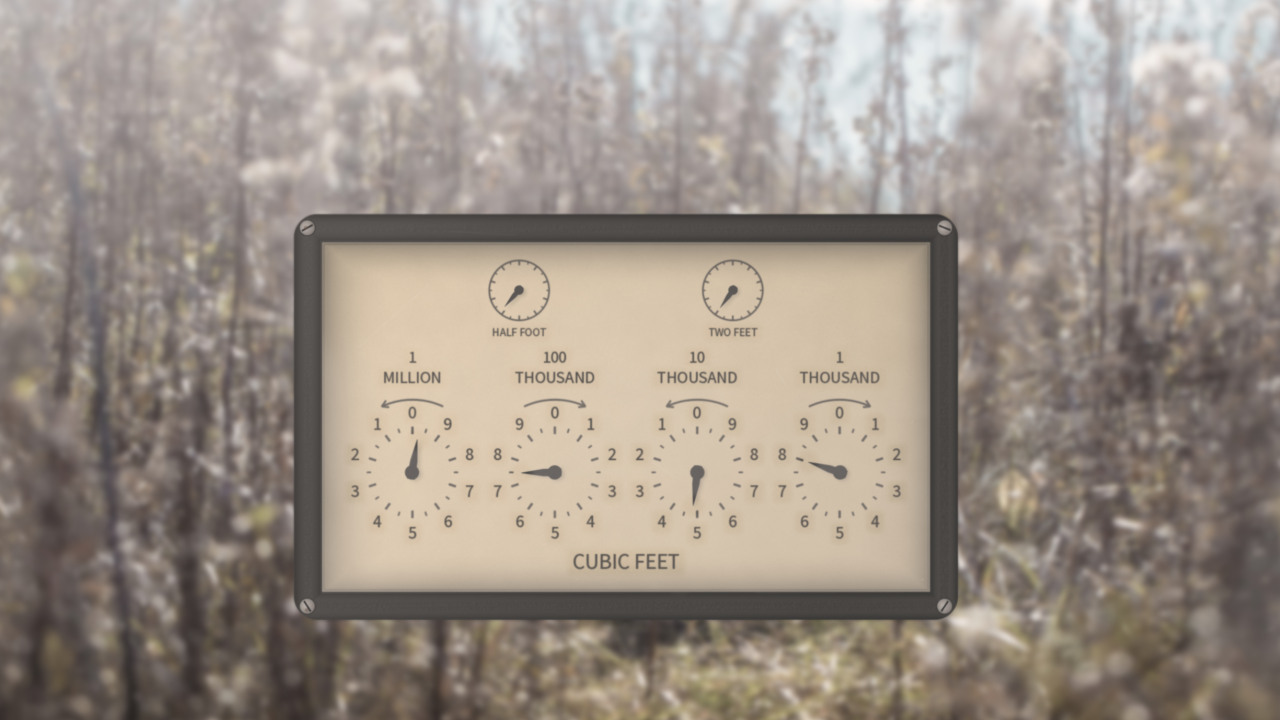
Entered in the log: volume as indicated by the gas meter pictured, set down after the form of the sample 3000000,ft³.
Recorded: 974800,ft³
